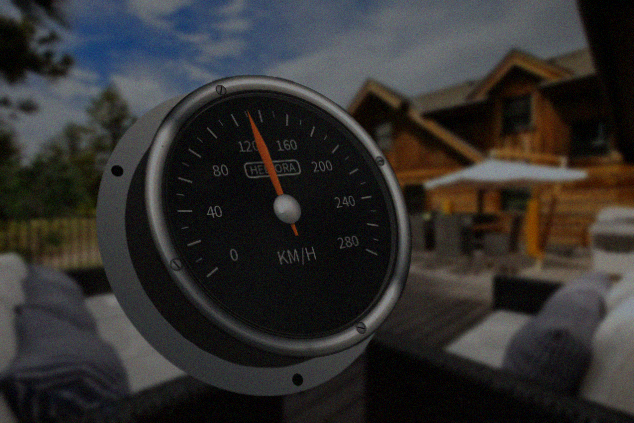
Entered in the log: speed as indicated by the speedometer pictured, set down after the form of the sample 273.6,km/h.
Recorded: 130,km/h
